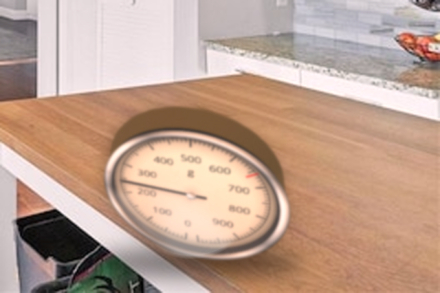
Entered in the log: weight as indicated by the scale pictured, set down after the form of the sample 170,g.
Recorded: 250,g
